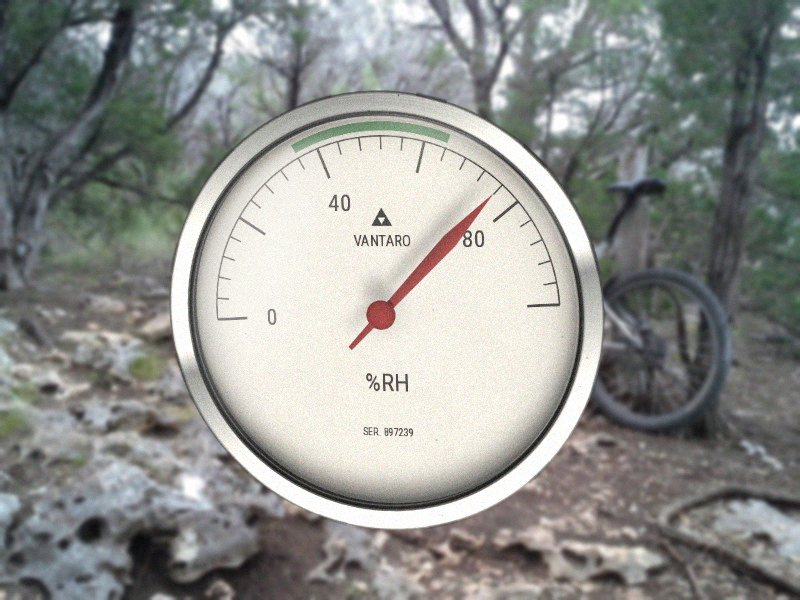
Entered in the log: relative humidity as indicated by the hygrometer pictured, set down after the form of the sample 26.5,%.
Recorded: 76,%
